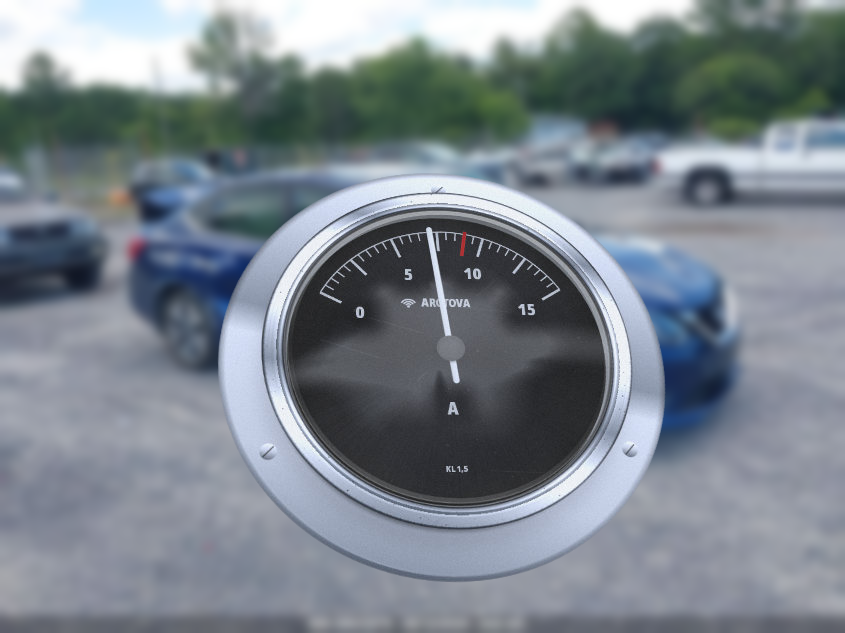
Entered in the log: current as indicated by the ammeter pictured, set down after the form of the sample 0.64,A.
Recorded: 7,A
